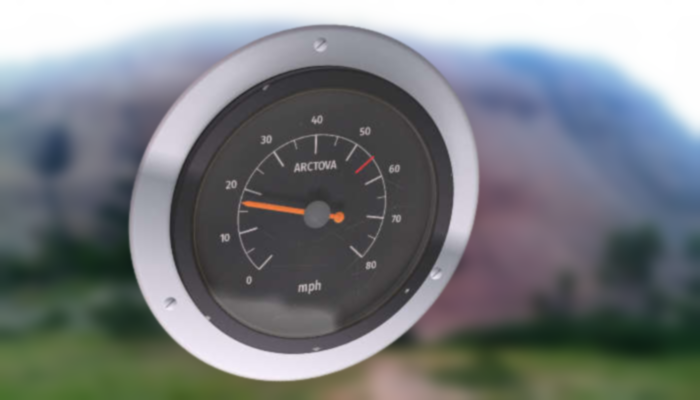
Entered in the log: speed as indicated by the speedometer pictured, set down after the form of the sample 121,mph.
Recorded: 17.5,mph
